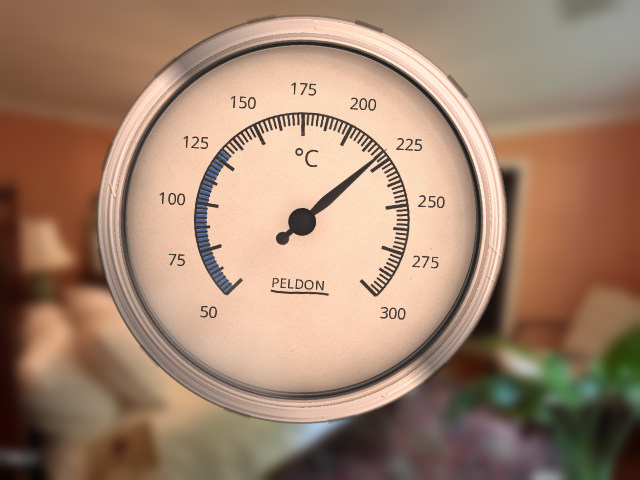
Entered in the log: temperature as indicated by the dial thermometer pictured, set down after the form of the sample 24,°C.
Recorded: 220,°C
